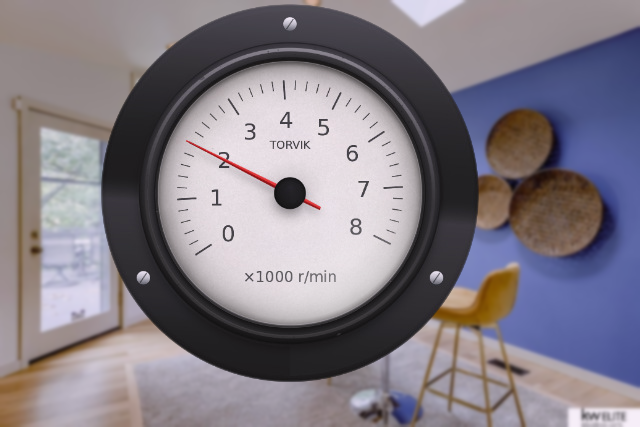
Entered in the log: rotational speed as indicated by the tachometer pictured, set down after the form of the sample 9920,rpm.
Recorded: 2000,rpm
